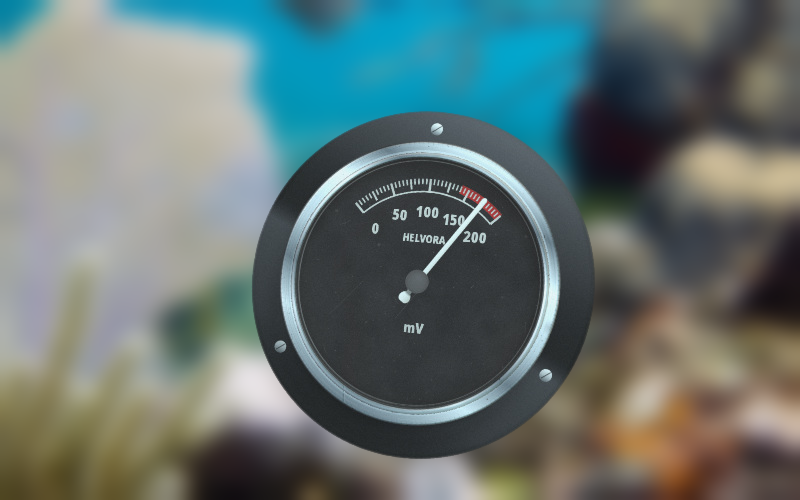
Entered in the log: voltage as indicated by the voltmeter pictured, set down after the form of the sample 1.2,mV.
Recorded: 175,mV
